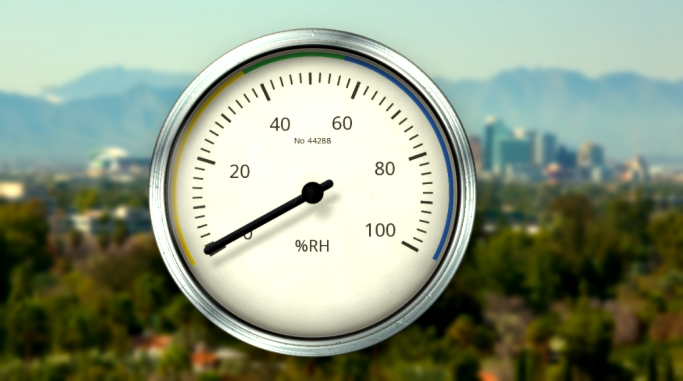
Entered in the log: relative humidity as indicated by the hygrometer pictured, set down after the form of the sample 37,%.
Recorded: 1,%
